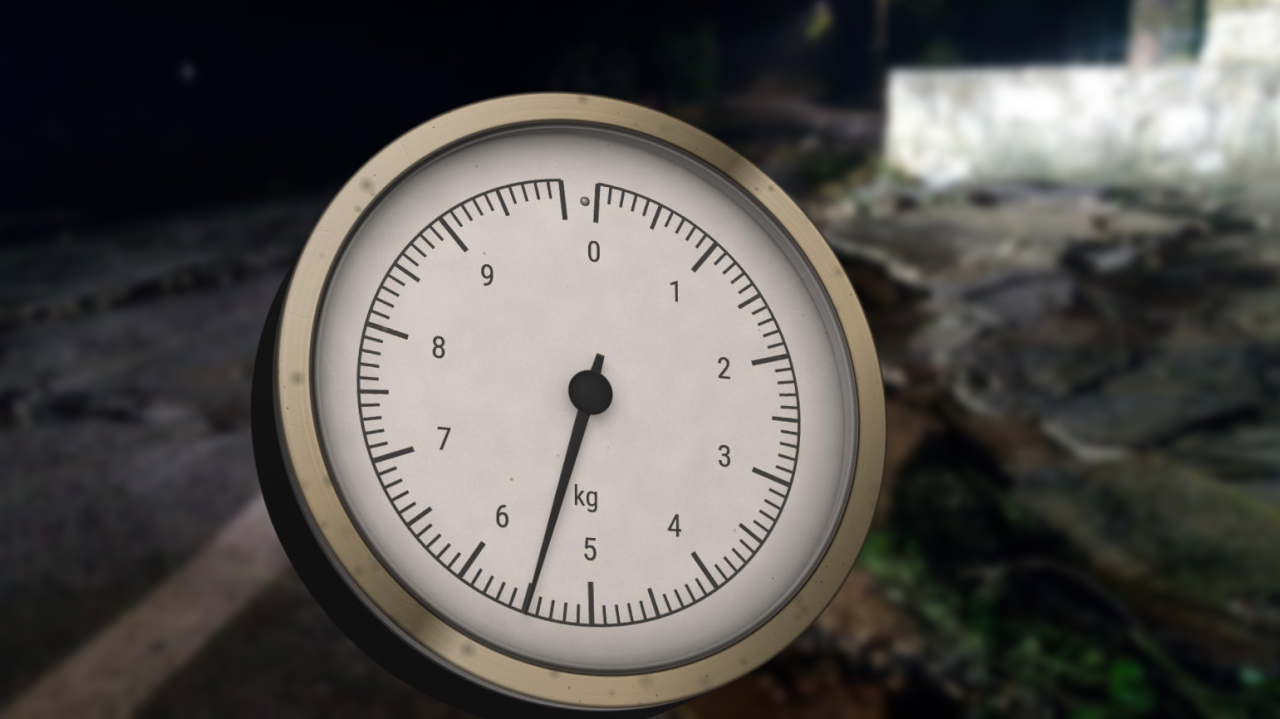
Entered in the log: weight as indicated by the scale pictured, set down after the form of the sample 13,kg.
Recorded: 5.5,kg
